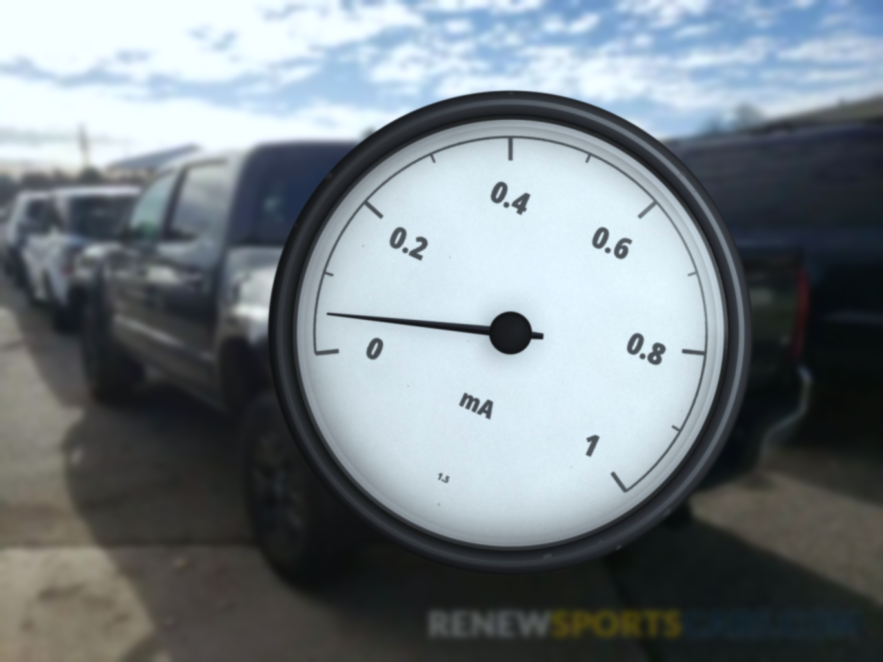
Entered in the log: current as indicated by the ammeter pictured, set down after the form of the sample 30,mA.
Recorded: 0.05,mA
